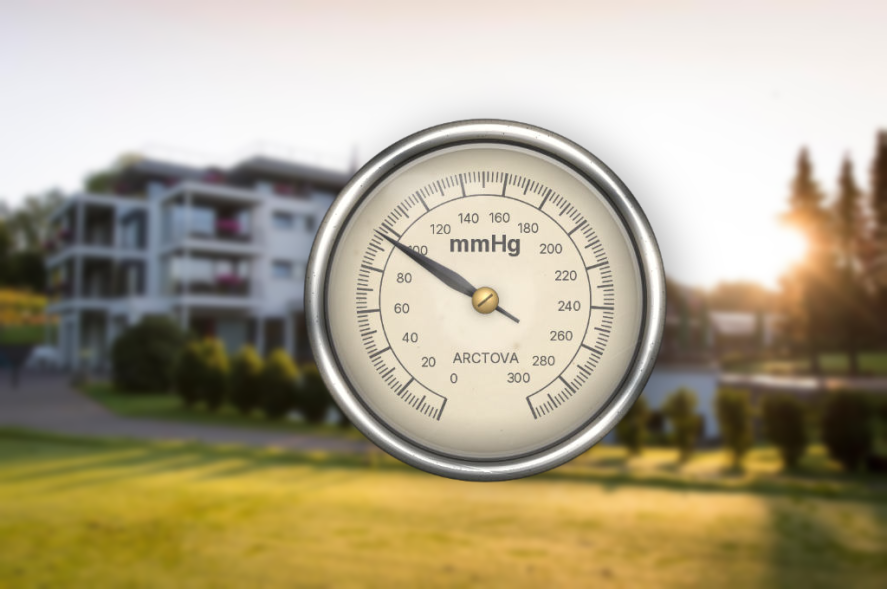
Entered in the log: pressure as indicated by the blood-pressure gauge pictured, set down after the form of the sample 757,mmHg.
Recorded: 96,mmHg
